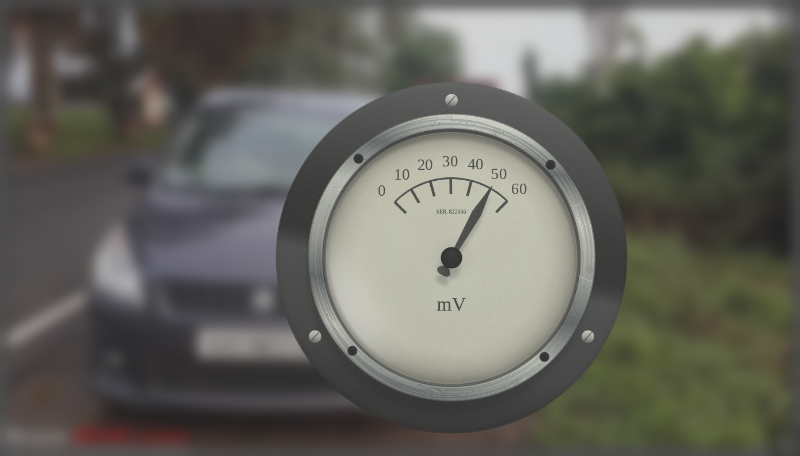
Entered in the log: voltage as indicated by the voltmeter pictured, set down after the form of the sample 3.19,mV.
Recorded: 50,mV
